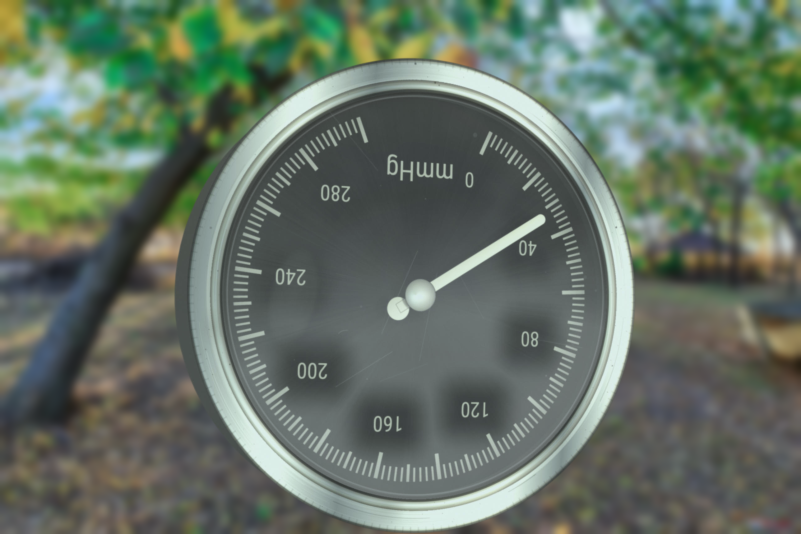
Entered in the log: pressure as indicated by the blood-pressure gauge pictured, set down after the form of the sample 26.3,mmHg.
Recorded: 32,mmHg
